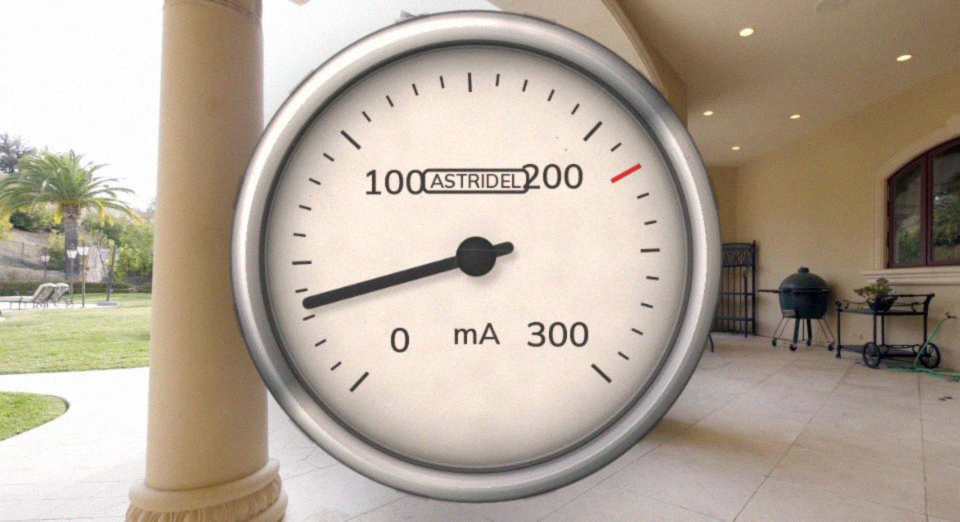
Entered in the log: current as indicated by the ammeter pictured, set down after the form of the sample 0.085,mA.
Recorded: 35,mA
